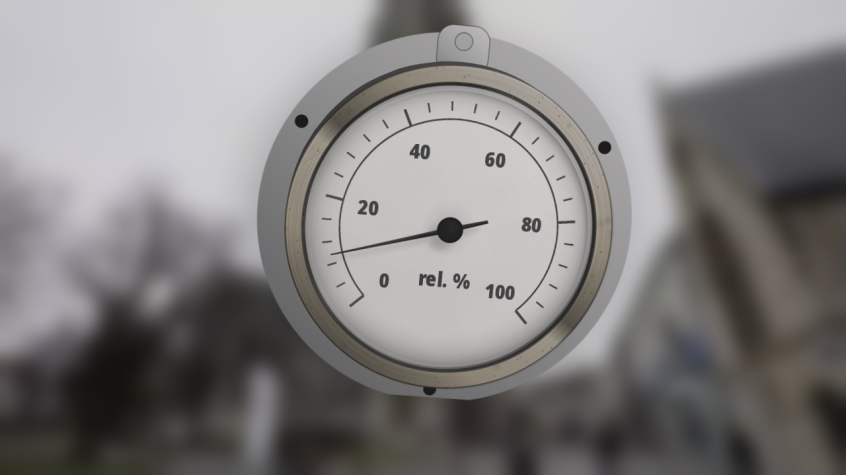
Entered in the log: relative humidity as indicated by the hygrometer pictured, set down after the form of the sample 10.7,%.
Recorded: 10,%
